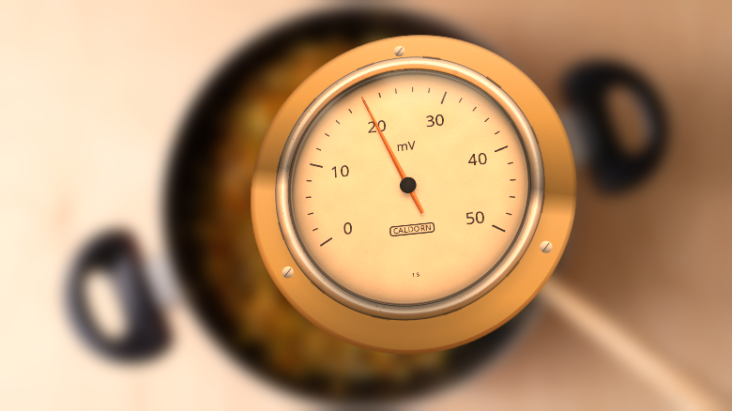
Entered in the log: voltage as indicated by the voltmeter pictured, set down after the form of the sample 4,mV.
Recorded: 20,mV
